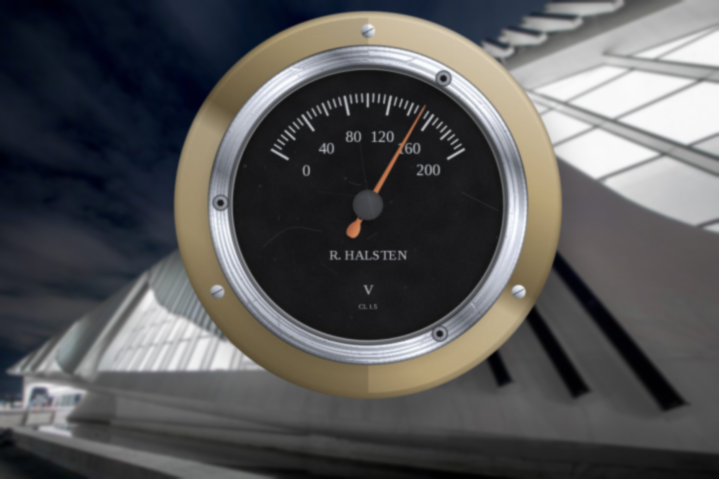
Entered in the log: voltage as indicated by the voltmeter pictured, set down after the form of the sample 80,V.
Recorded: 150,V
